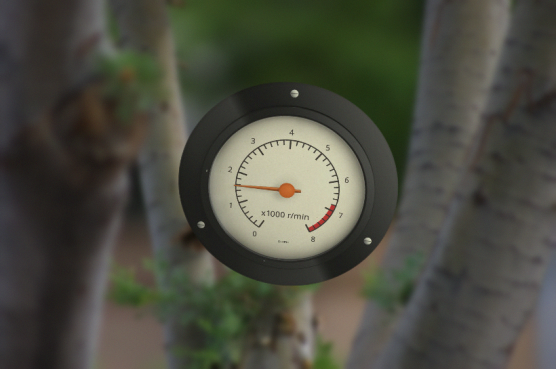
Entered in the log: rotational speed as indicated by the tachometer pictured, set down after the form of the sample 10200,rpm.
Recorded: 1600,rpm
